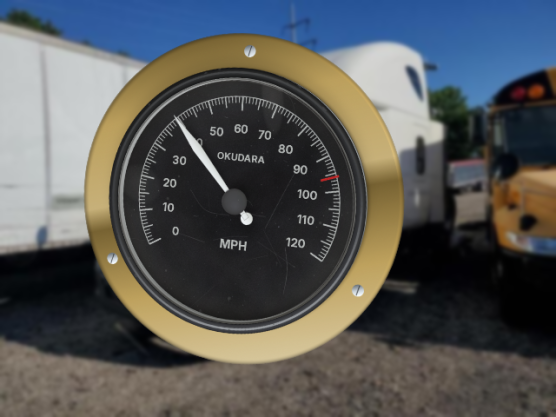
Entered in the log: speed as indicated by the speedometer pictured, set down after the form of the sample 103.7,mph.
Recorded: 40,mph
